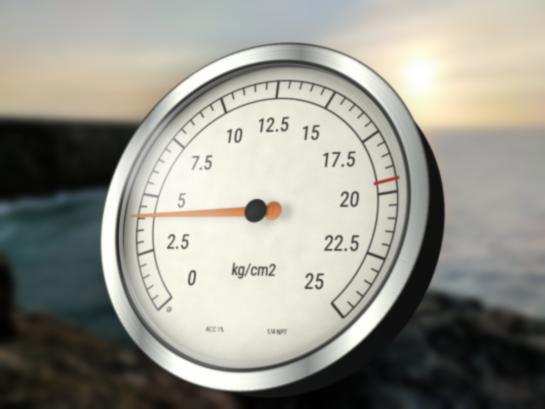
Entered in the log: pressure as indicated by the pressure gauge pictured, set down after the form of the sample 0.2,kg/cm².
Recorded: 4,kg/cm²
